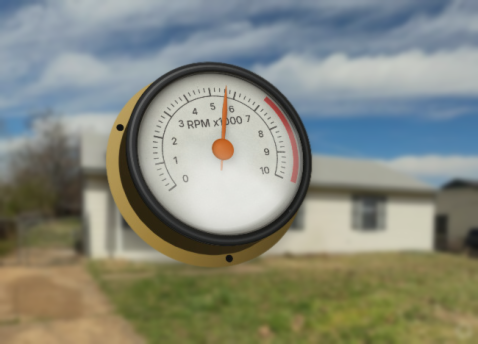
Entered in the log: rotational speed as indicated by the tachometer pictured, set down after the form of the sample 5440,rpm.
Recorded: 5600,rpm
